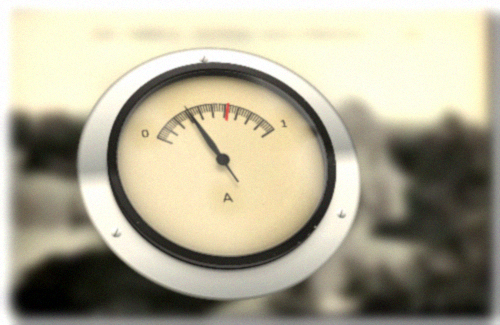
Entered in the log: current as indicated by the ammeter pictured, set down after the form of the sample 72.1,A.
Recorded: 0.3,A
